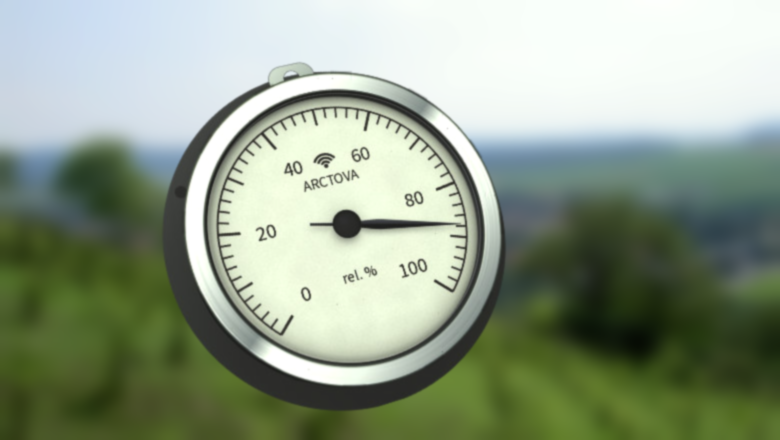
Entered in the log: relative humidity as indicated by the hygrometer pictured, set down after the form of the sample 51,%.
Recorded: 88,%
